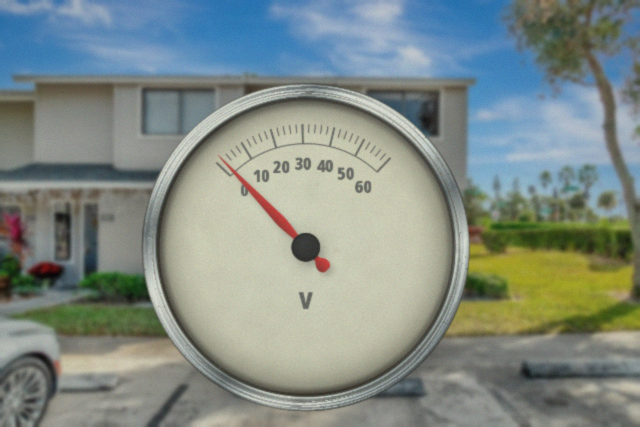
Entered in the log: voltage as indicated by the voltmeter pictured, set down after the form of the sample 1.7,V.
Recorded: 2,V
